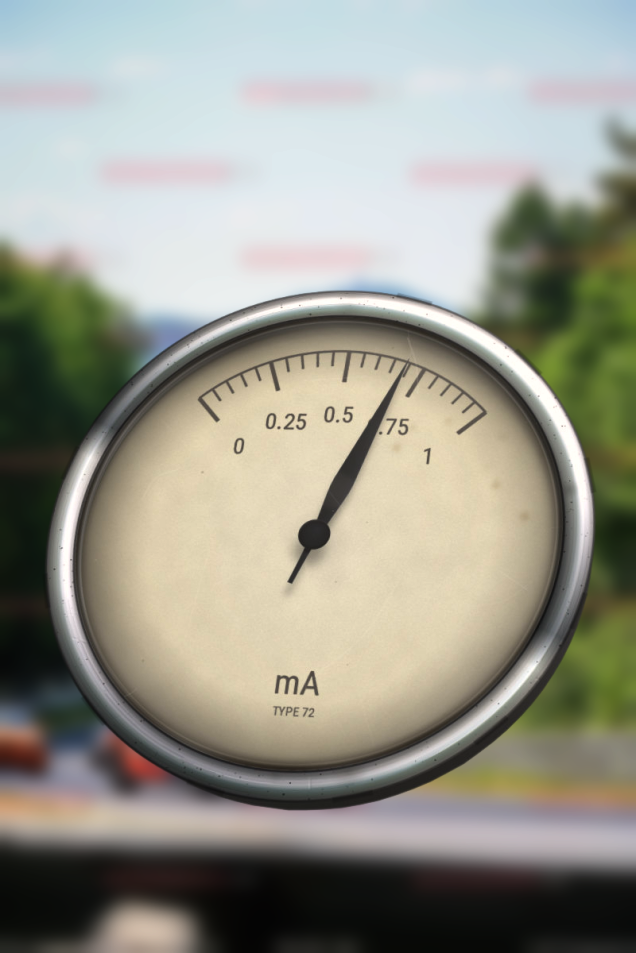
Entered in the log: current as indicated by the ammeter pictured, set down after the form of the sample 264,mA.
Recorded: 0.7,mA
